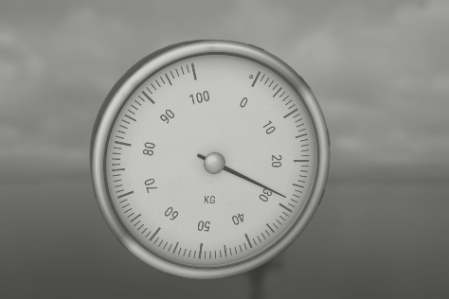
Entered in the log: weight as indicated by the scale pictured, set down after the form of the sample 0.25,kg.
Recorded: 28,kg
